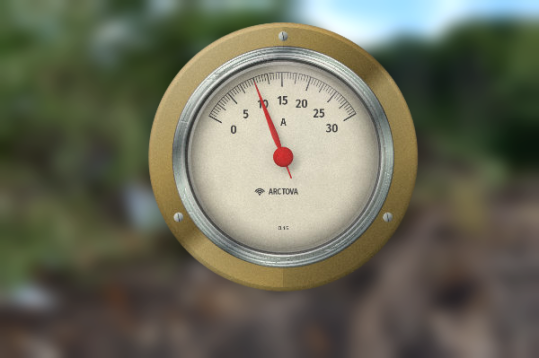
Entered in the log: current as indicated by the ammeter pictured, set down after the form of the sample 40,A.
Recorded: 10,A
